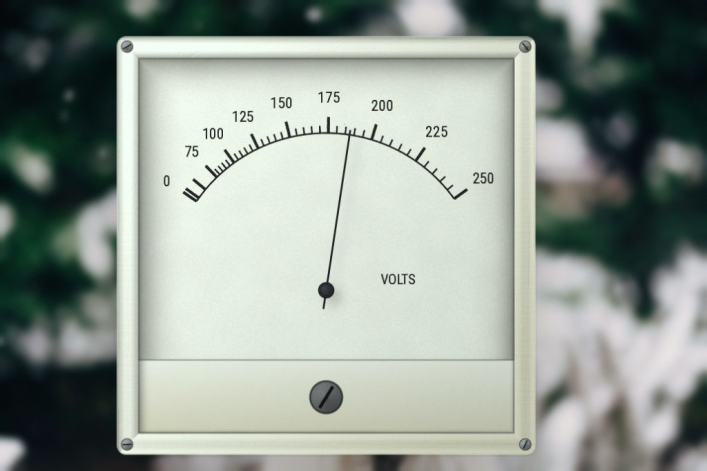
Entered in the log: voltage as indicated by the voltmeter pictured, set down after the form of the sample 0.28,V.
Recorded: 187.5,V
